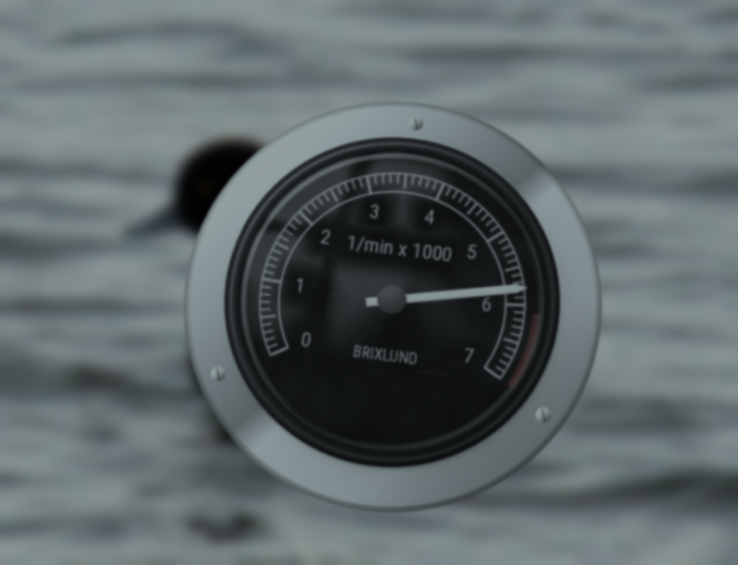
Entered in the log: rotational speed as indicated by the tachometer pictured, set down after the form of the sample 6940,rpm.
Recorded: 5800,rpm
